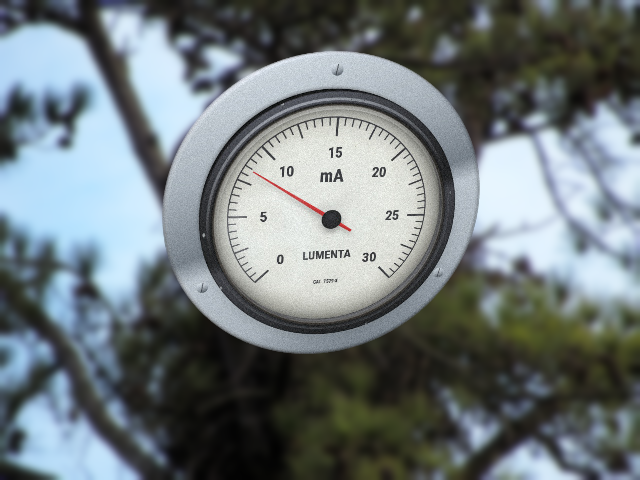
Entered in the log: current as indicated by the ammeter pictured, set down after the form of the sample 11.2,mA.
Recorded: 8.5,mA
